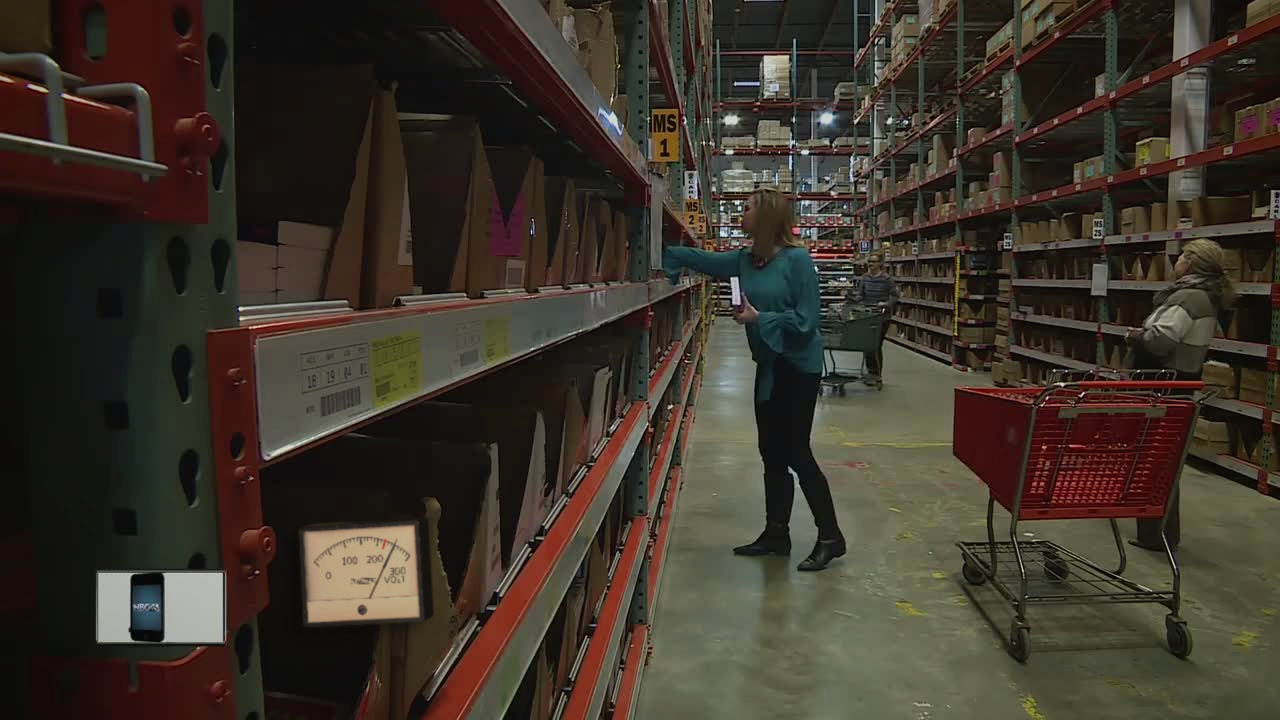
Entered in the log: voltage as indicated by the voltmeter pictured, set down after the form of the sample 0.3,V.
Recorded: 250,V
